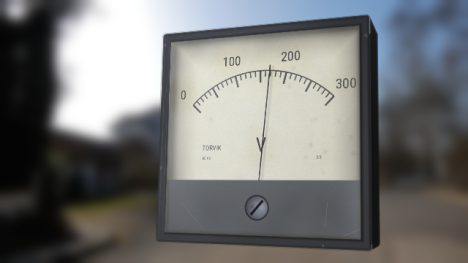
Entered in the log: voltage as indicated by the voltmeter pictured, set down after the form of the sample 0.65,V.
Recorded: 170,V
